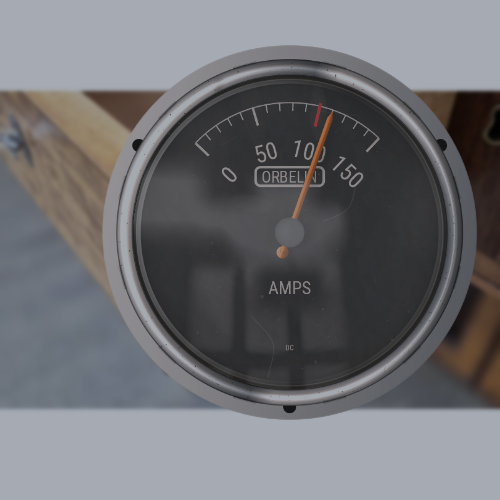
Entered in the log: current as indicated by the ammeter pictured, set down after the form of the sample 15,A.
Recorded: 110,A
